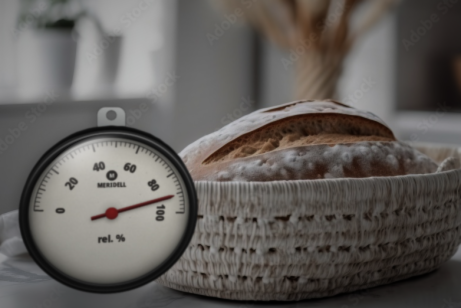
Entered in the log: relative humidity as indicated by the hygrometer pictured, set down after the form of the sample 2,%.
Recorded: 90,%
